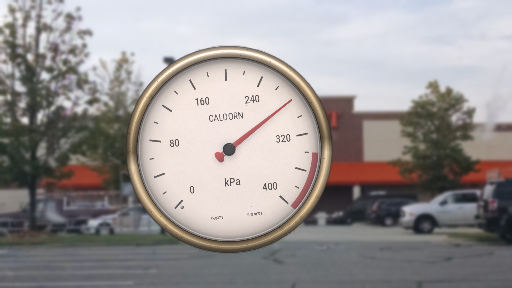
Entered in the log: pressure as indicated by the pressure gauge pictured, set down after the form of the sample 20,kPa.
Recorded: 280,kPa
